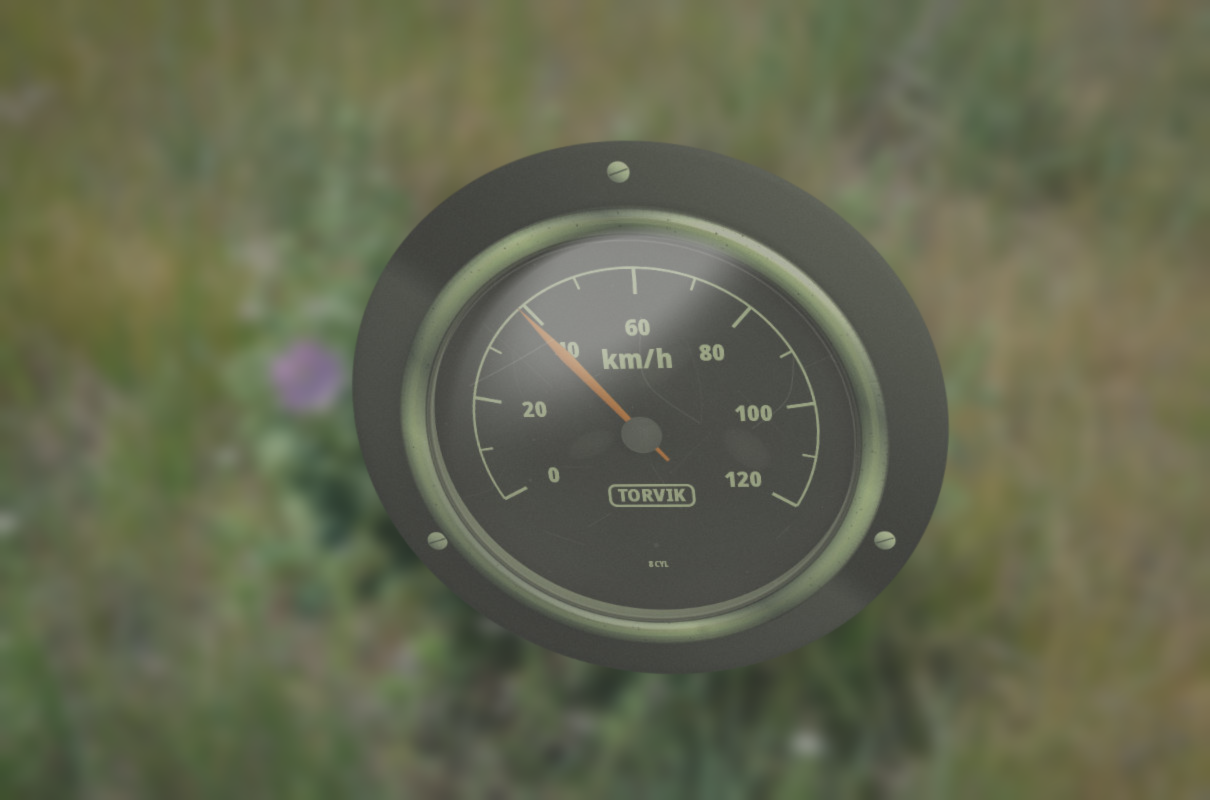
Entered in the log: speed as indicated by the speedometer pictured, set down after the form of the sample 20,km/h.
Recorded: 40,km/h
